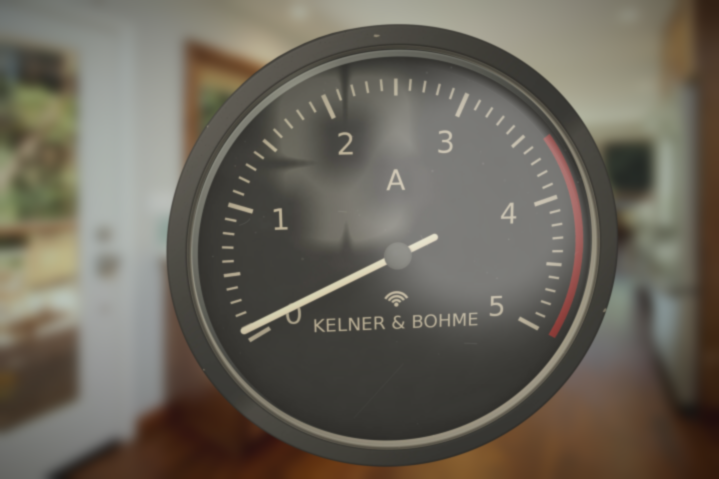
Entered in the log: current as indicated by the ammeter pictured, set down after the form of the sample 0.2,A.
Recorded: 0.1,A
